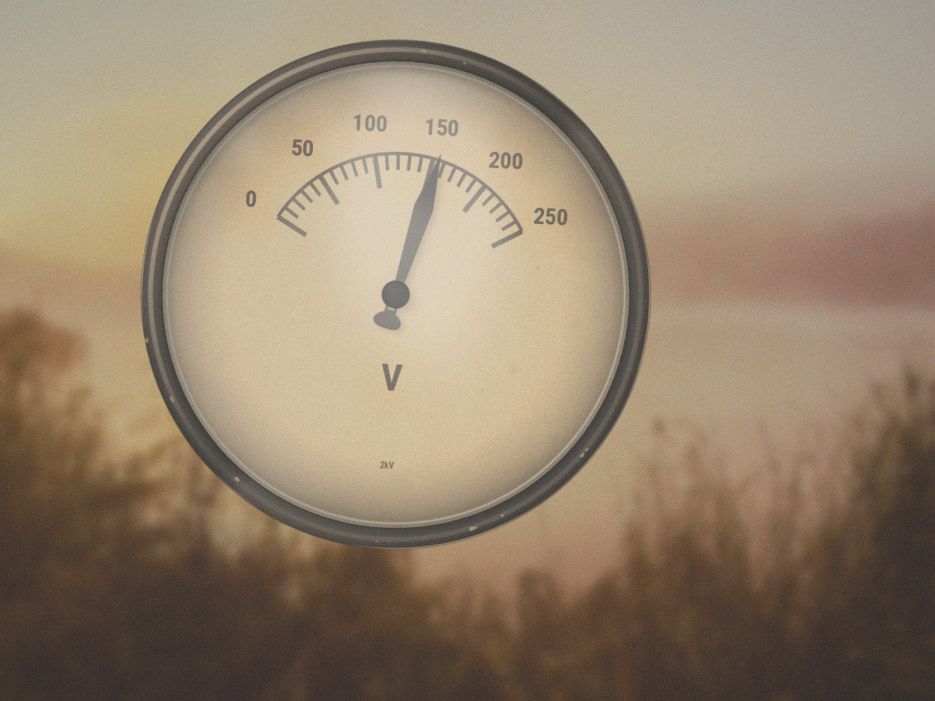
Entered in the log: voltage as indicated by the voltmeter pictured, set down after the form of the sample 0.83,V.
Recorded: 155,V
